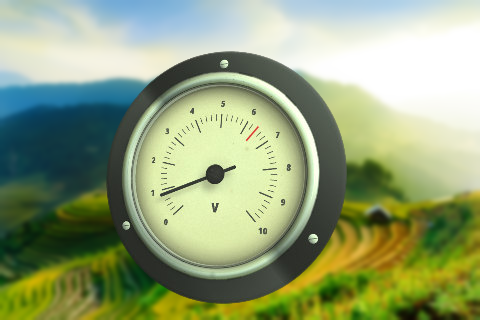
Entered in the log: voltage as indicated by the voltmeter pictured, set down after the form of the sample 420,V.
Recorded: 0.8,V
